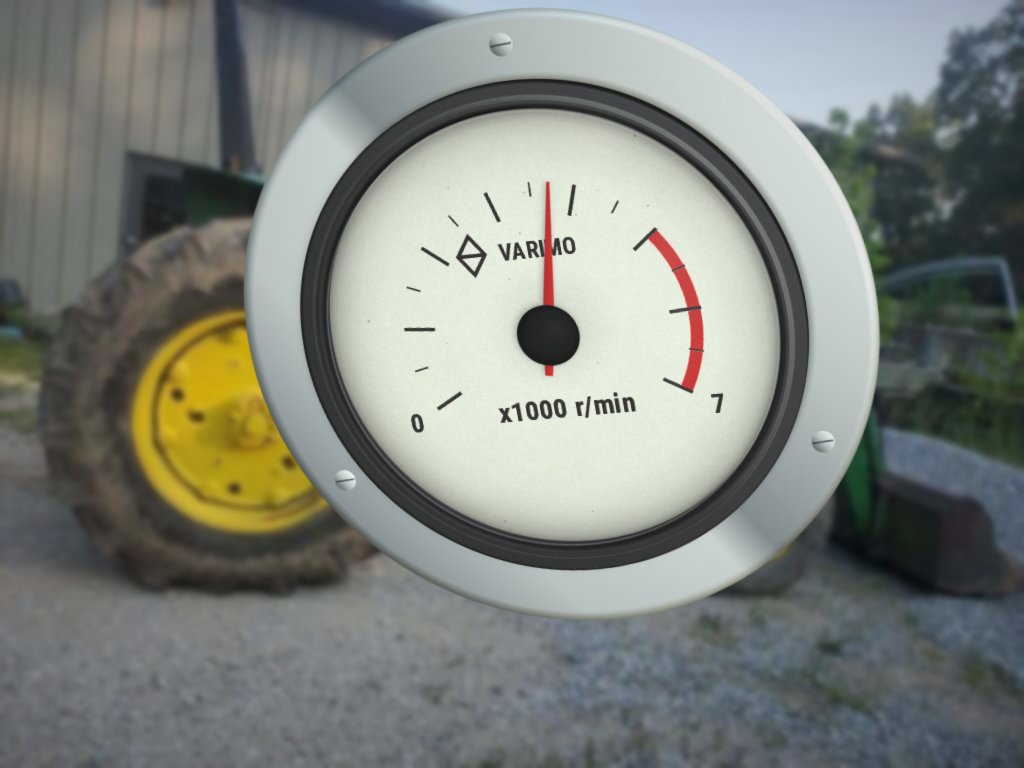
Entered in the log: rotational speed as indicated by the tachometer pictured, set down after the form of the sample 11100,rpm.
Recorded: 3750,rpm
